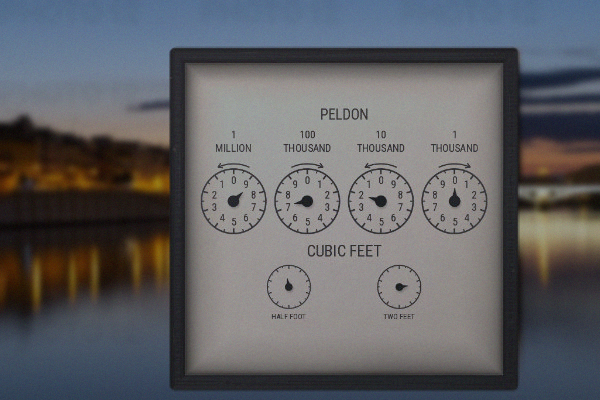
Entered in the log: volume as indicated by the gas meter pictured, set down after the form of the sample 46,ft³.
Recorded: 872000,ft³
